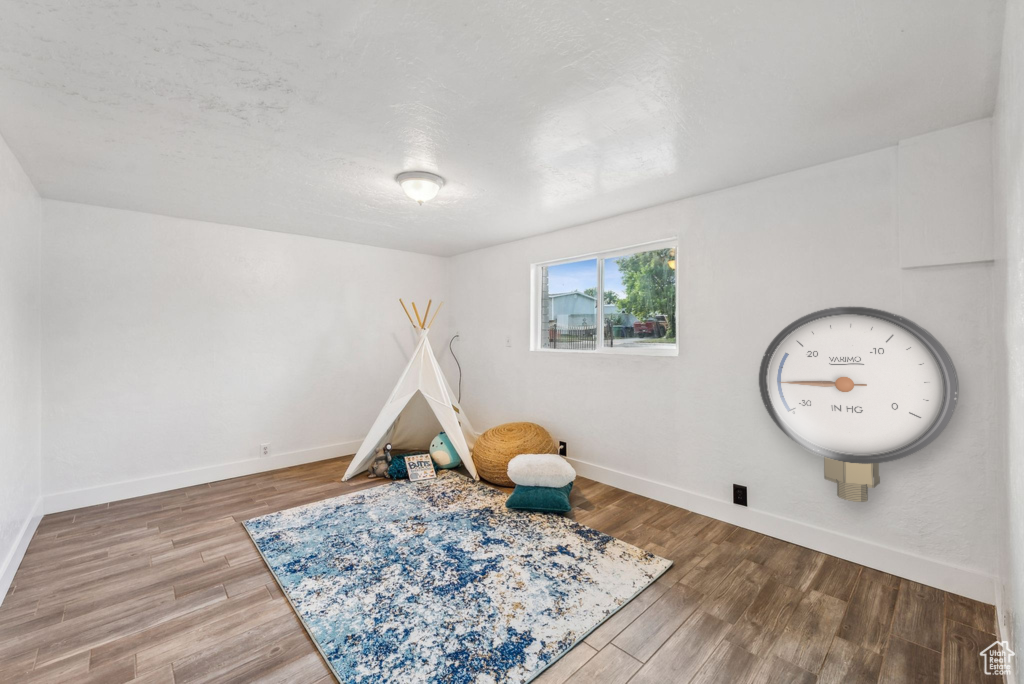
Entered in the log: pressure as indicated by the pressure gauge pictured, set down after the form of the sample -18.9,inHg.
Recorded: -26,inHg
